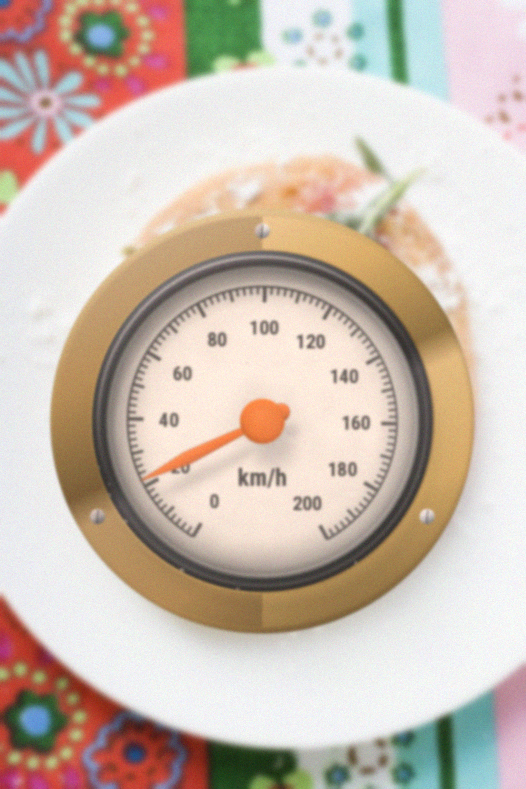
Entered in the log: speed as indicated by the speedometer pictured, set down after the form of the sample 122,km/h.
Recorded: 22,km/h
